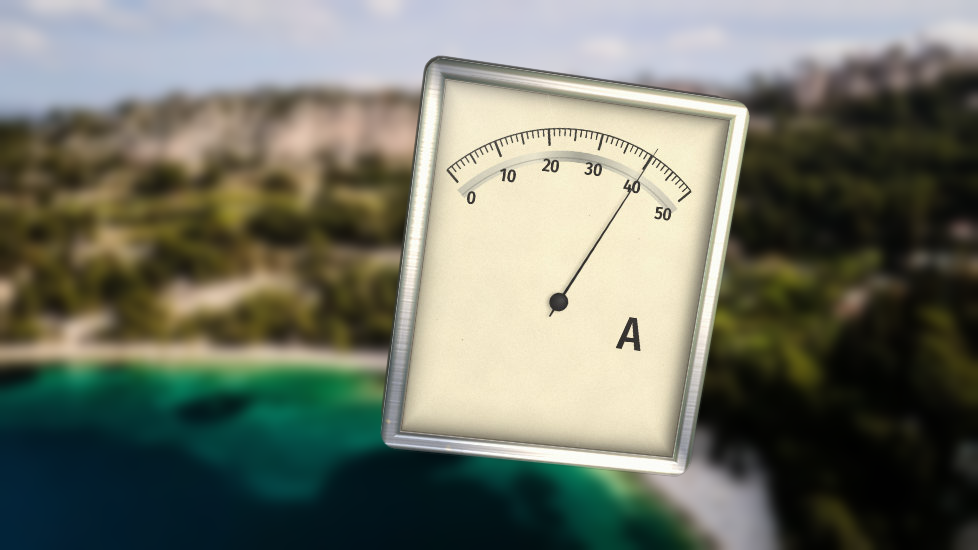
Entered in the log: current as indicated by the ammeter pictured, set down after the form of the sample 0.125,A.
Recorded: 40,A
